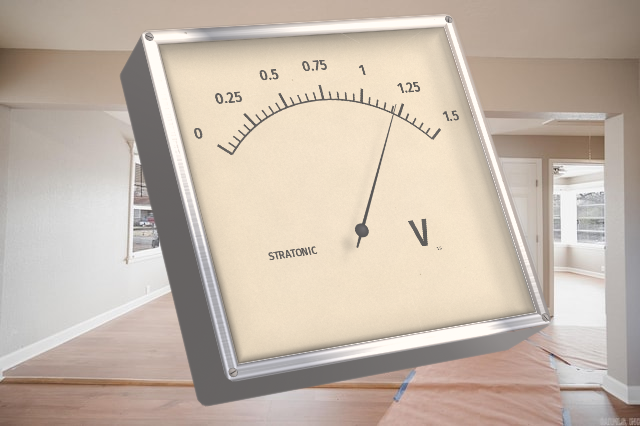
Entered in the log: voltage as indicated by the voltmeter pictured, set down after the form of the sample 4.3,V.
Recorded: 1.2,V
